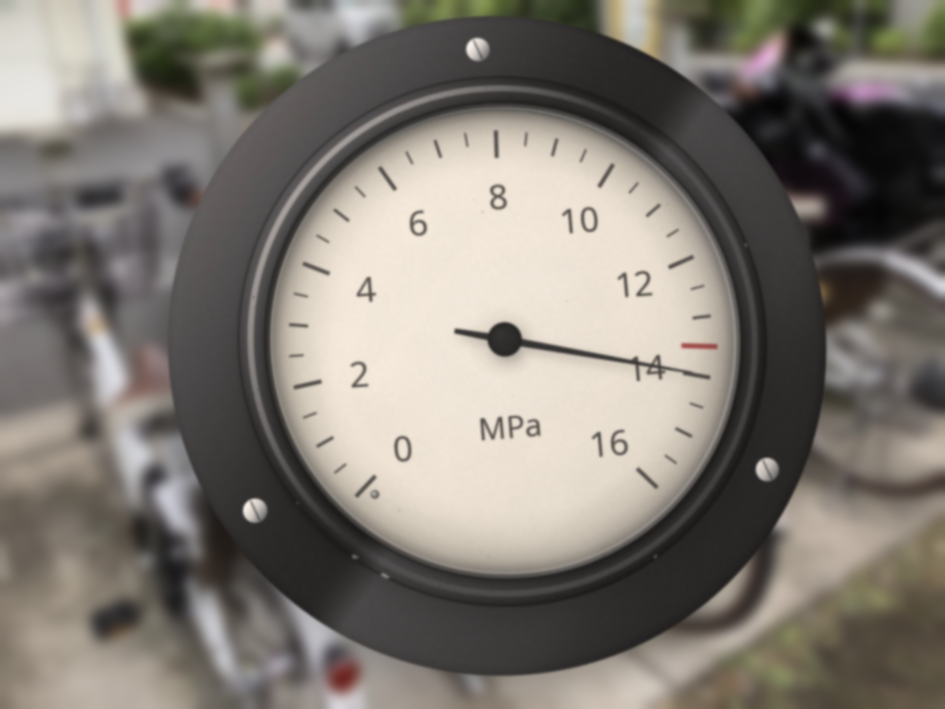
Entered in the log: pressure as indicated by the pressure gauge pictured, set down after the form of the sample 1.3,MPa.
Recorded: 14,MPa
